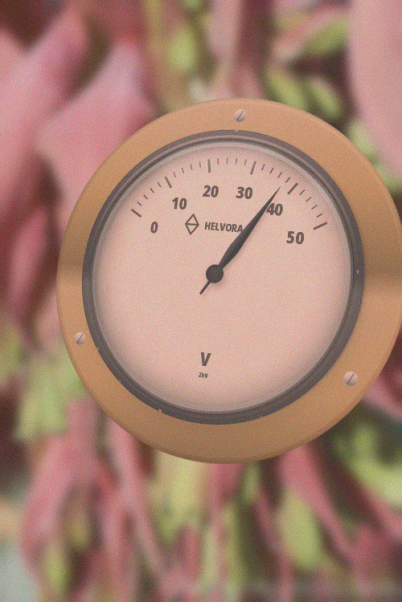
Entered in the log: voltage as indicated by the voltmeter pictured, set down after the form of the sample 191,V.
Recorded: 38,V
